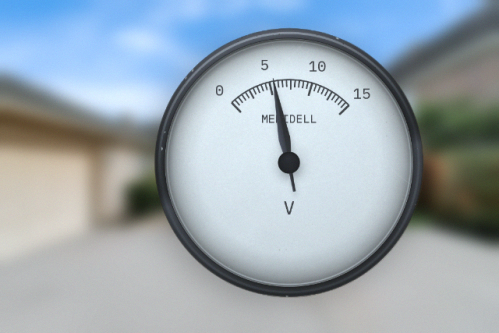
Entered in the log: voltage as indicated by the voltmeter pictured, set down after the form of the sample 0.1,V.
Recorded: 5.5,V
